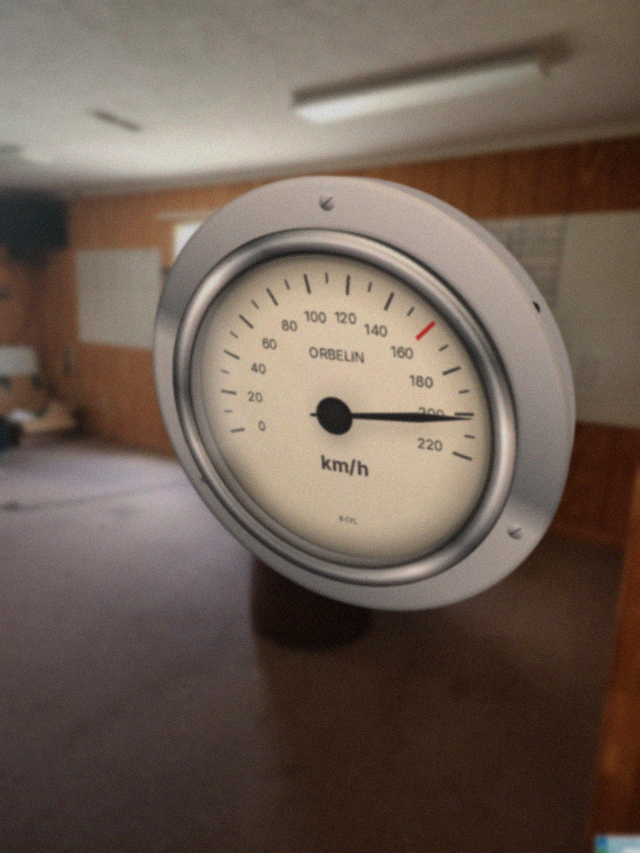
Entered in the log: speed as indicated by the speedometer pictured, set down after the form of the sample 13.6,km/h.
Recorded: 200,km/h
